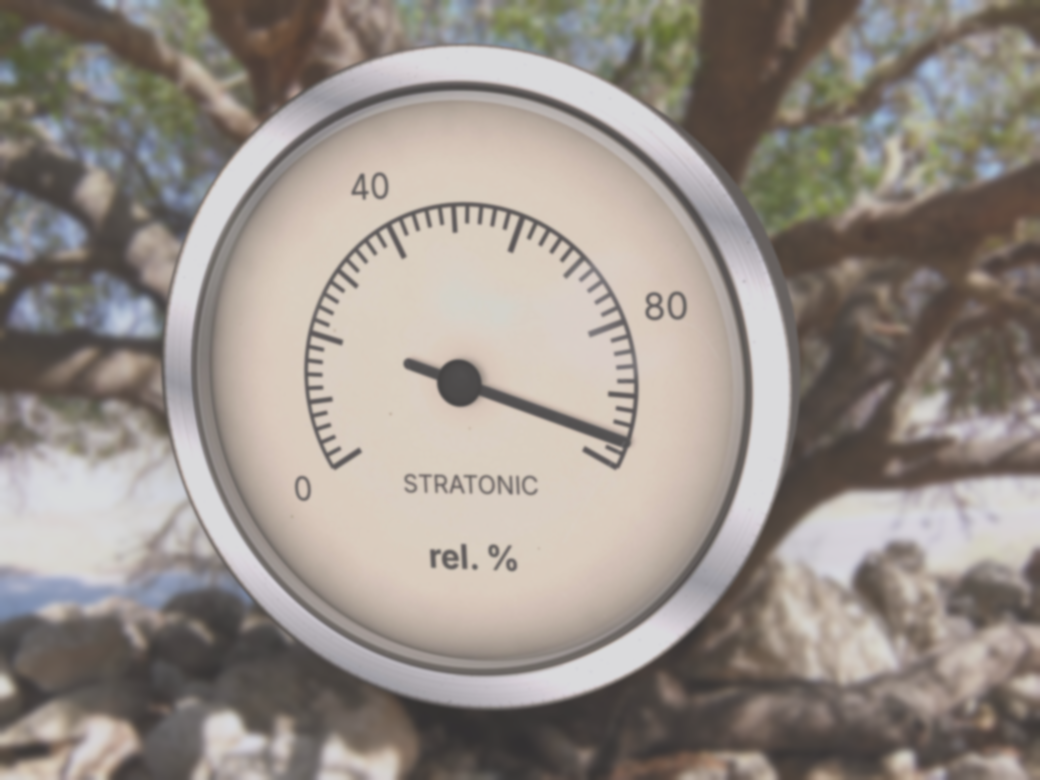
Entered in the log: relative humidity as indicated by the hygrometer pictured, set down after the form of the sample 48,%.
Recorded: 96,%
